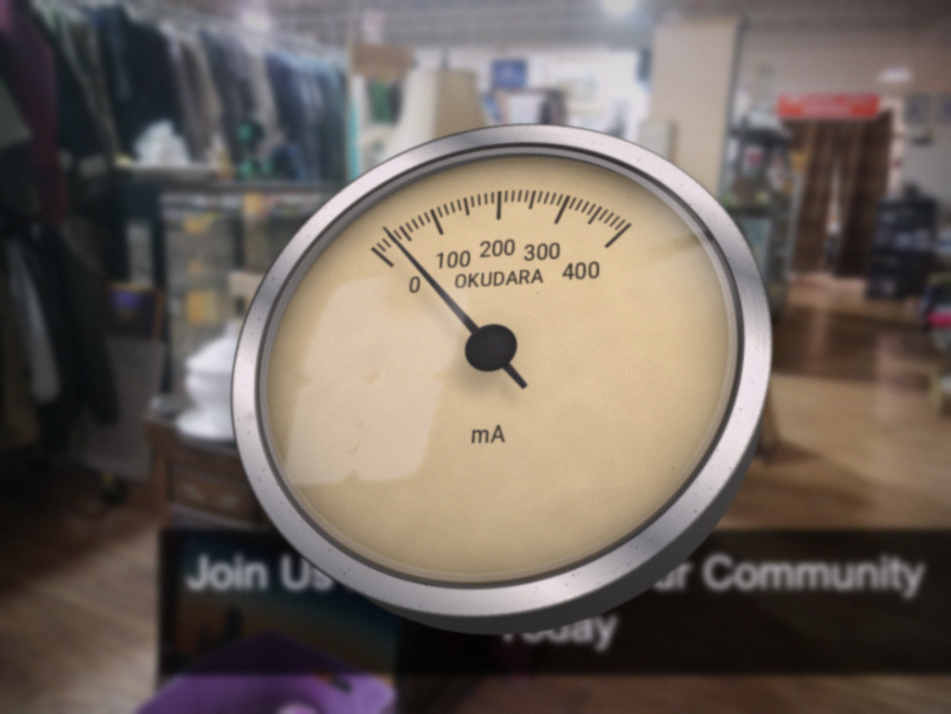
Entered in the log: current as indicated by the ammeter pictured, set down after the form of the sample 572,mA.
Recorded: 30,mA
